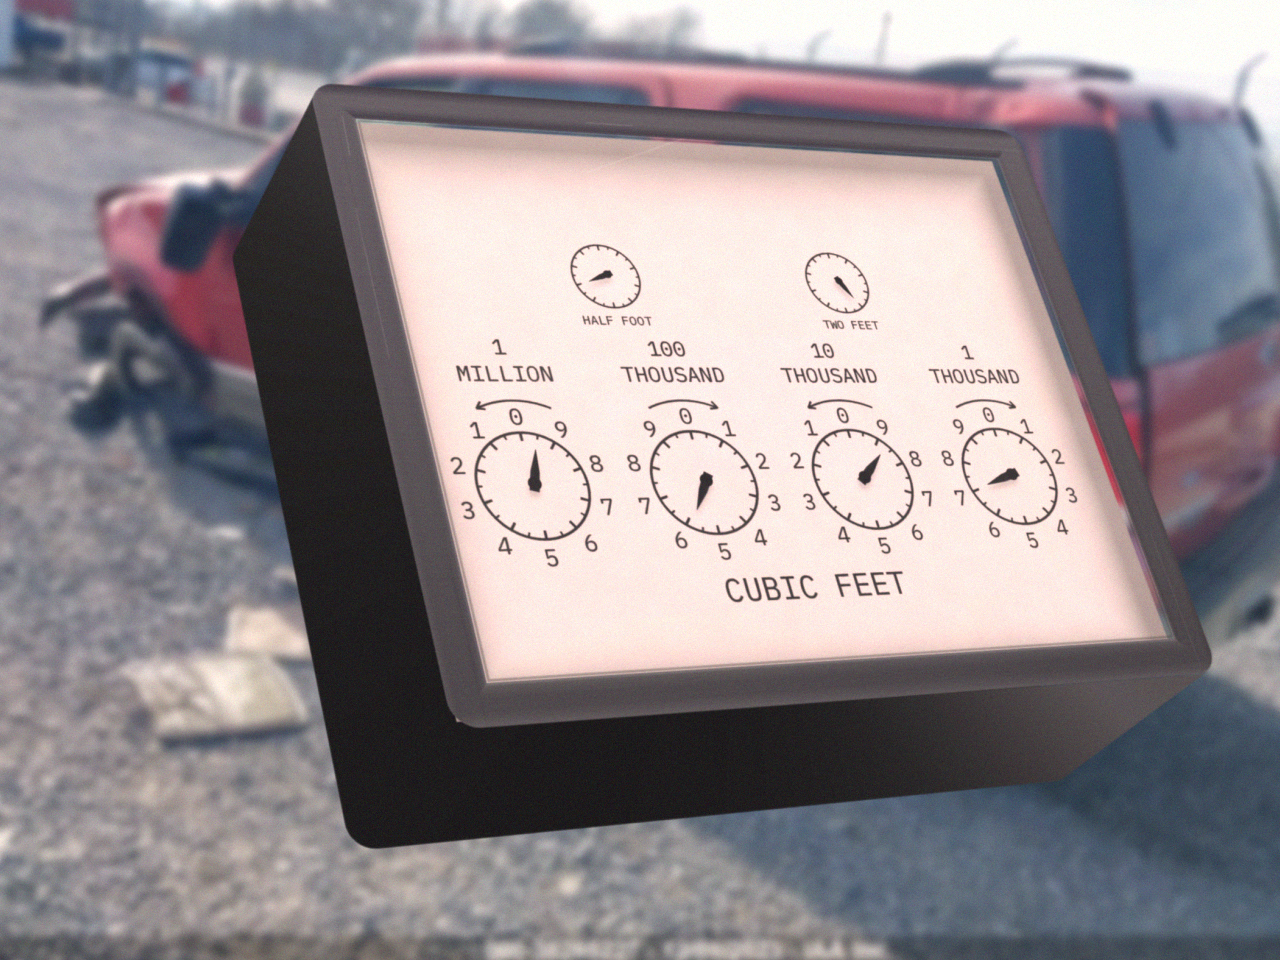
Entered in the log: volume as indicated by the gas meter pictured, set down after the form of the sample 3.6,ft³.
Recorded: 958700,ft³
